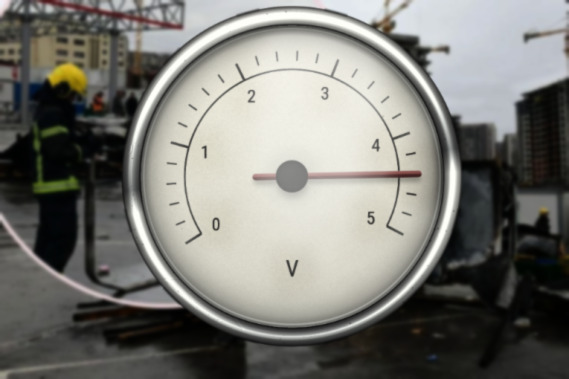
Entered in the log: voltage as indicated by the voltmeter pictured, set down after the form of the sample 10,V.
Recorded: 4.4,V
